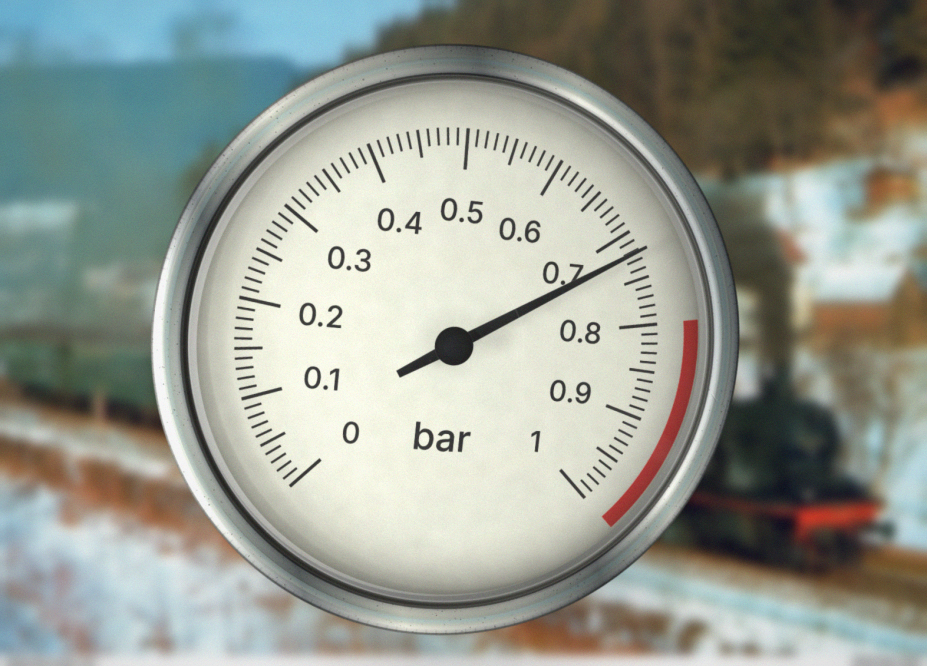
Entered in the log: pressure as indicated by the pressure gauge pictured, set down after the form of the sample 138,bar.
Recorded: 0.72,bar
